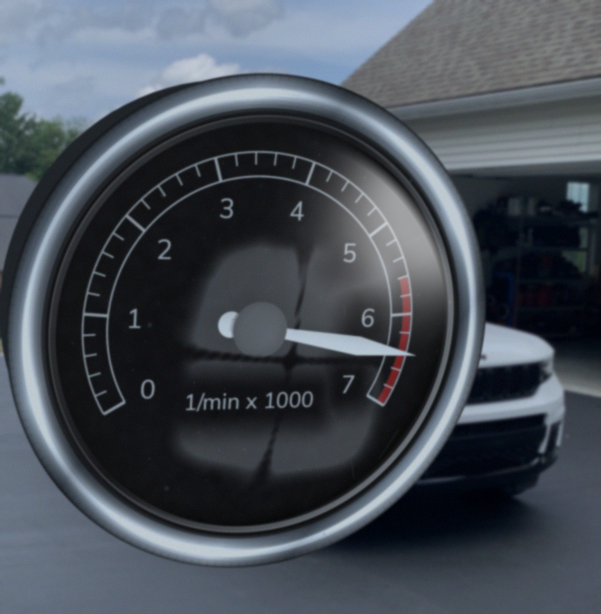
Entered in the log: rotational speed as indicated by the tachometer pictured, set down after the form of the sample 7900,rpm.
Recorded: 6400,rpm
